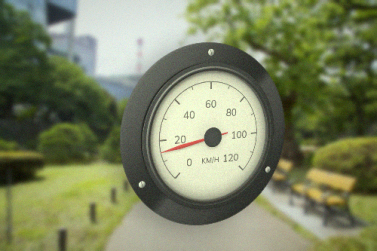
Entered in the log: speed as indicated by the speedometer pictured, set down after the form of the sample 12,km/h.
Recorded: 15,km/h
